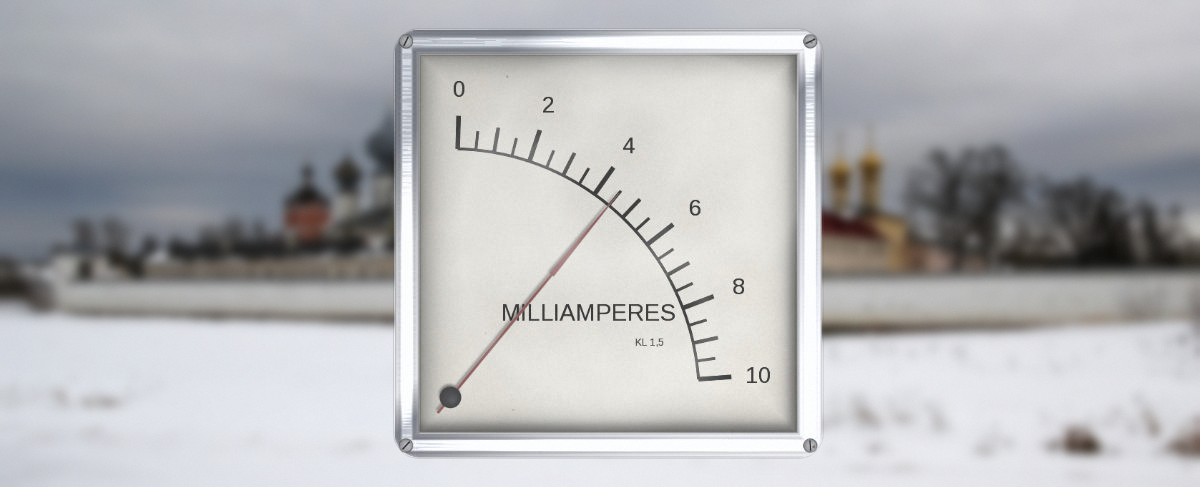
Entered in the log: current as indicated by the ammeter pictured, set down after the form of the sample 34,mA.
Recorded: 4.5,mA
